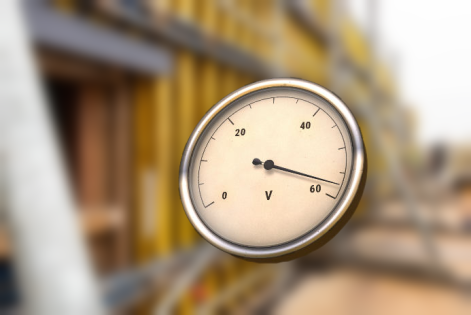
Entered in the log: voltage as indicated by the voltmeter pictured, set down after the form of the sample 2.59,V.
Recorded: 57.5,V
